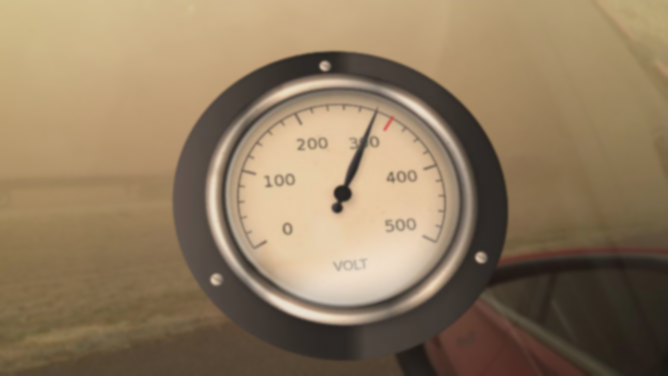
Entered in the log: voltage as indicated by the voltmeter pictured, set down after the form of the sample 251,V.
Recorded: 300,V
